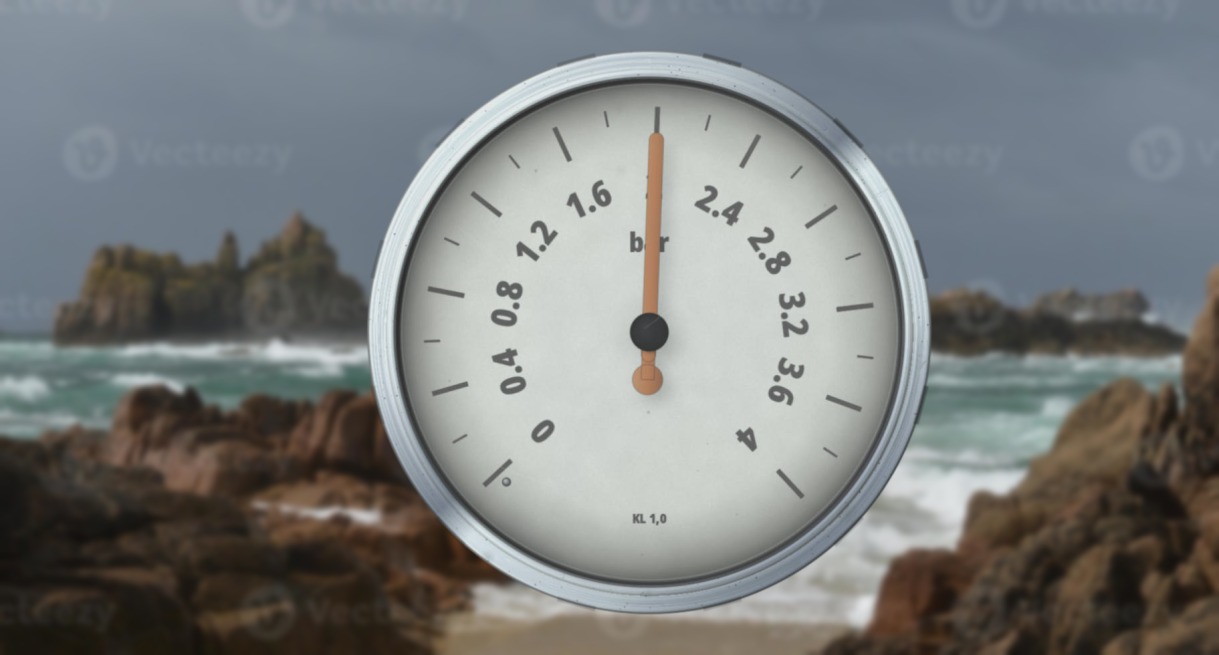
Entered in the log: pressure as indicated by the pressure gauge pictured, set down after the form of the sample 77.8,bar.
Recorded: 2,bar
